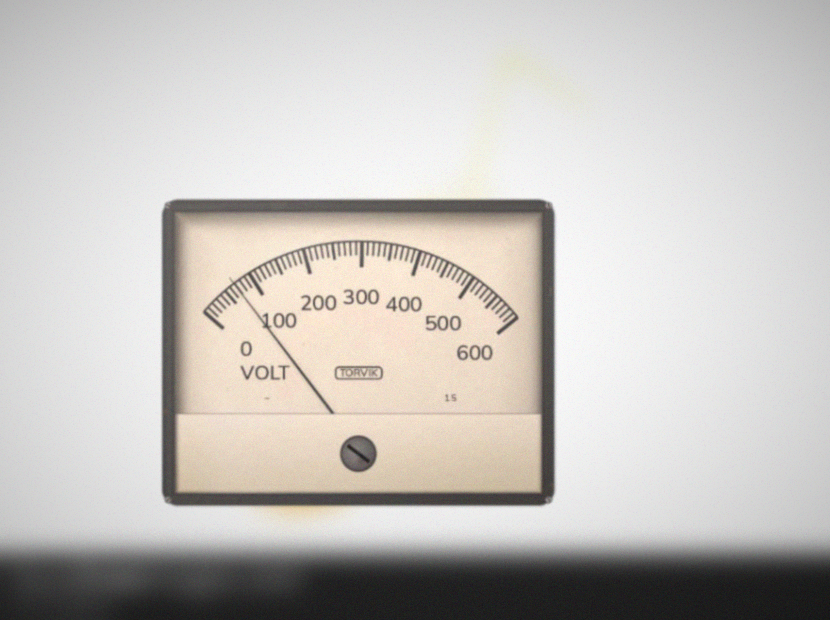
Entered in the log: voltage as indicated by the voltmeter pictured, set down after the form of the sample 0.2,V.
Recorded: 70,V
